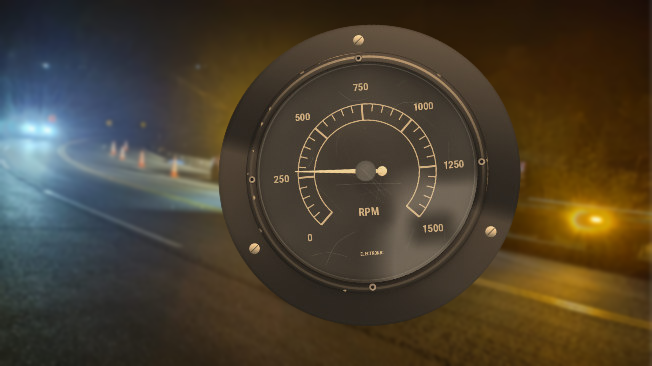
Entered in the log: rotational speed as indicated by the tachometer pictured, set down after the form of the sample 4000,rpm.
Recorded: 275,rpm
